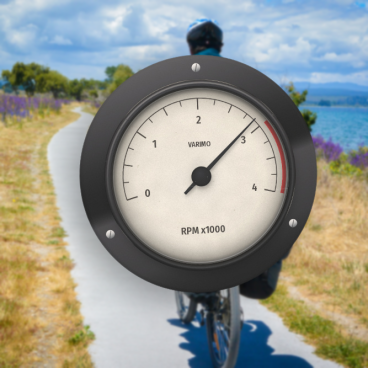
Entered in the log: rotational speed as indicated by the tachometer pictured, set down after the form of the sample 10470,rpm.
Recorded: 2875,rpm
